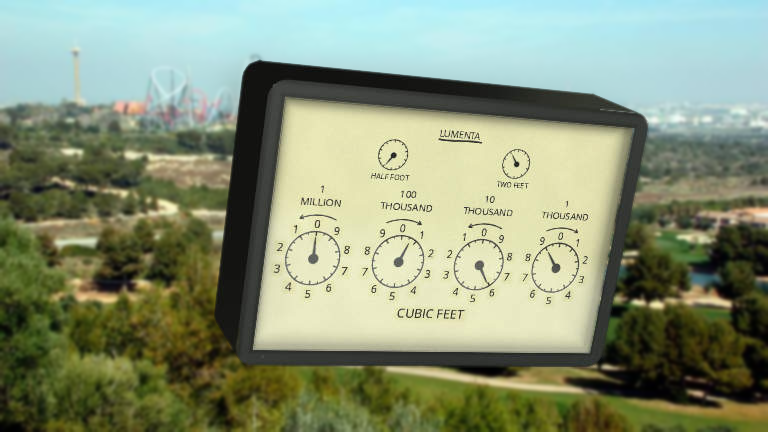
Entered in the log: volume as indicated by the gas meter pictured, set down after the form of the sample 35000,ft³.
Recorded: 5900,ft³
